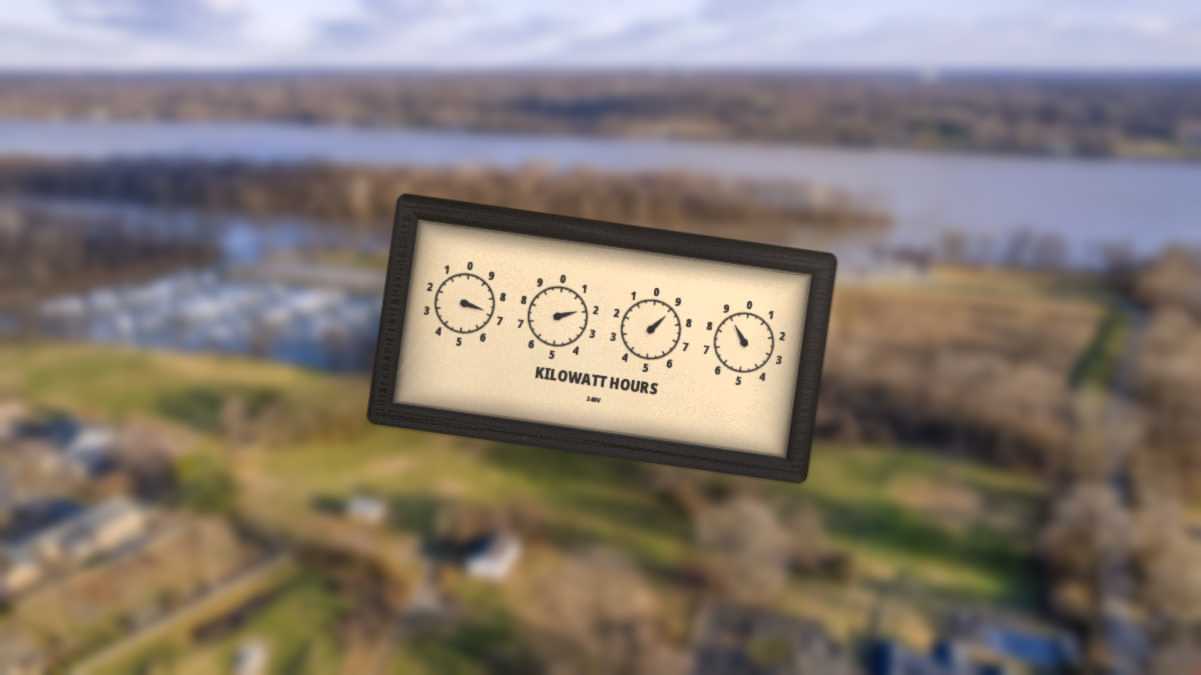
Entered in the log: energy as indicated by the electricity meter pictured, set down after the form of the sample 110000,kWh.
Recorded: 7189,kWh
